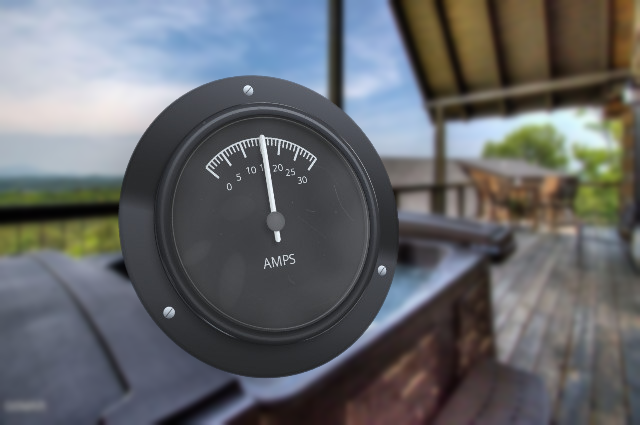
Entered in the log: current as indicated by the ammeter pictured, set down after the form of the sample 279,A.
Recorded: 15,A
